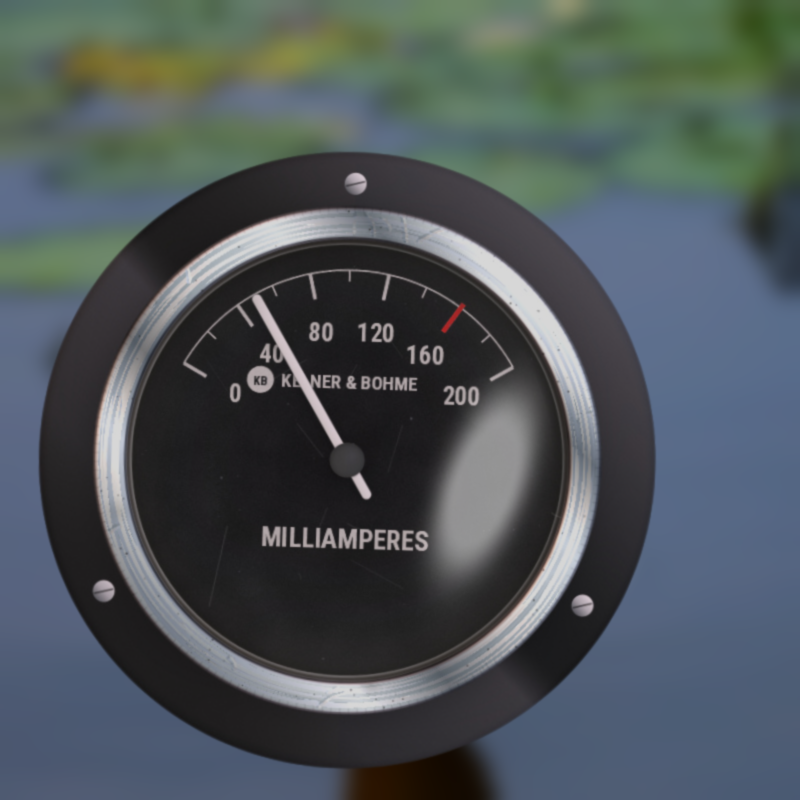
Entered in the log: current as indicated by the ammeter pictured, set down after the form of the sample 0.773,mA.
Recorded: 50,mA
